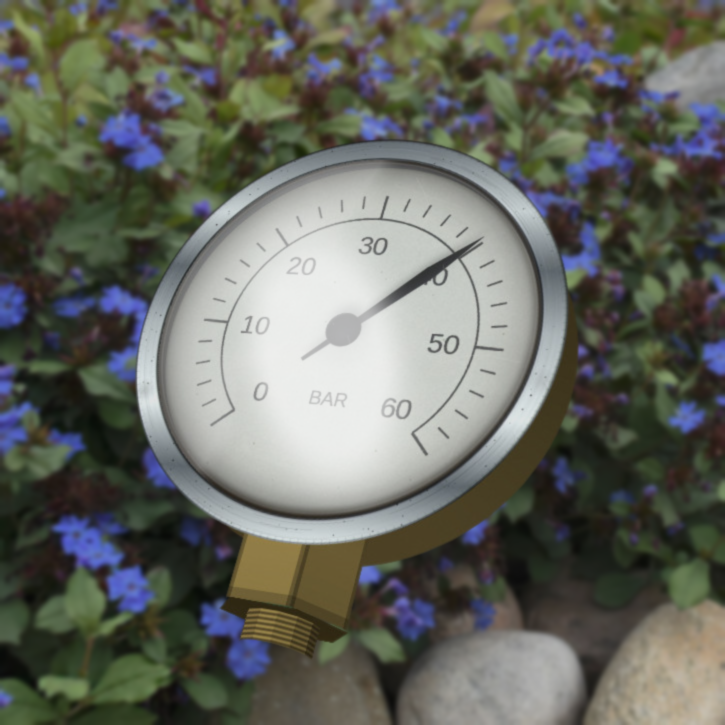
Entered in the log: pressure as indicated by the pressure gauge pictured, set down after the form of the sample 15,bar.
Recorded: 40,bar
